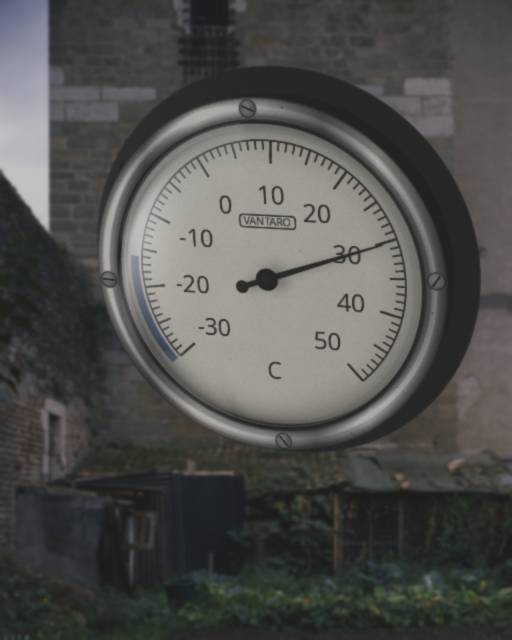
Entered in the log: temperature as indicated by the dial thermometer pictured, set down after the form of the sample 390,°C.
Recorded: 30,°C
